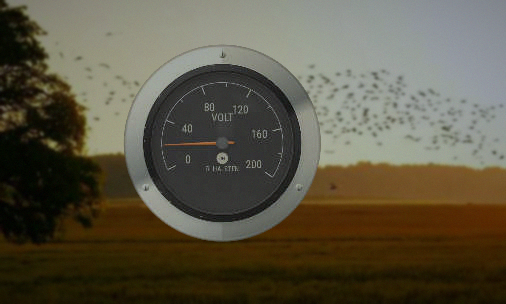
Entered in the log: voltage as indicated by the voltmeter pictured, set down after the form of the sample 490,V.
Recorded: 20,V
